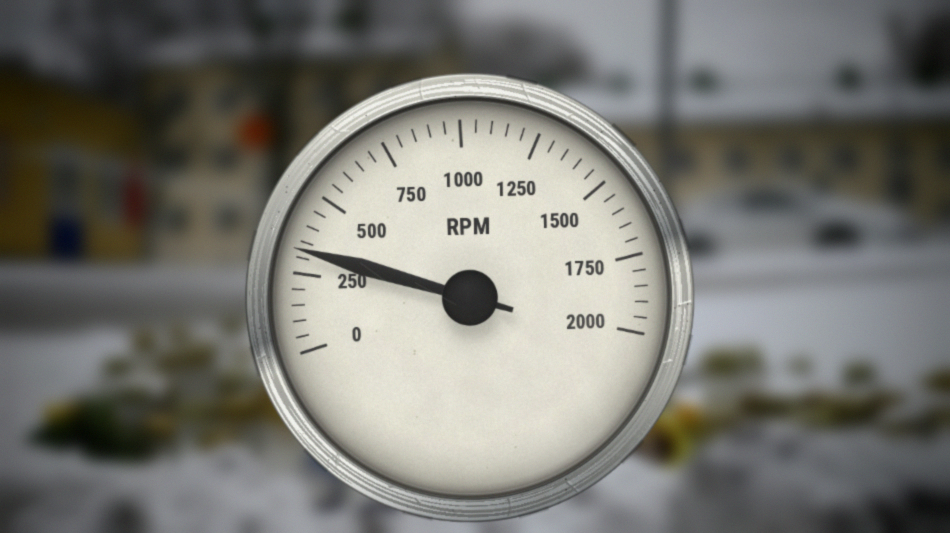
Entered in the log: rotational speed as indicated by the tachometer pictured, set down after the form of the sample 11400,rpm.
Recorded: 325,rpm
